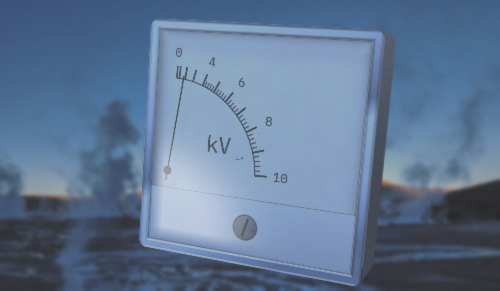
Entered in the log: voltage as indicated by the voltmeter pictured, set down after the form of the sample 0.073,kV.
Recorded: 2,kV
